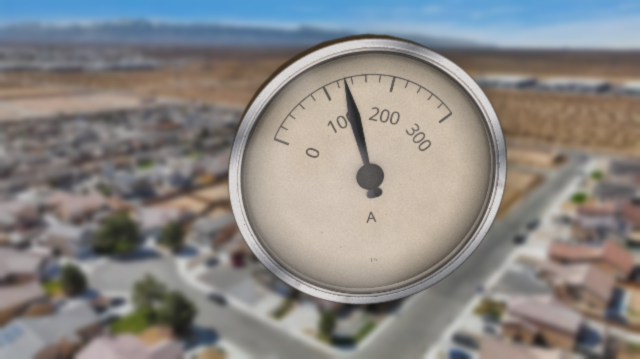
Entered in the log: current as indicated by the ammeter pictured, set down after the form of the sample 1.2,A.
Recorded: 130,A
